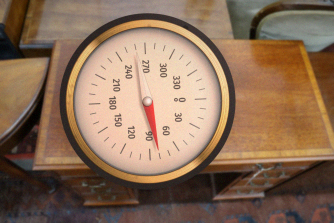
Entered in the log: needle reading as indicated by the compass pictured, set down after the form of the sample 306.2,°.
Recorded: 80,°
